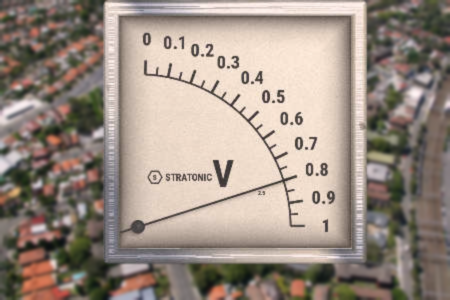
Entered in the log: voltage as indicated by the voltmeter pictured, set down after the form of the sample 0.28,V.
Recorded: 0.8,V
